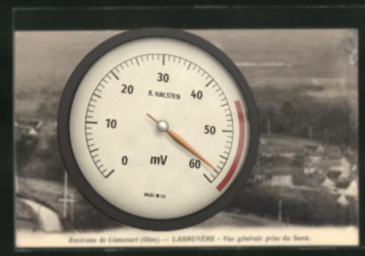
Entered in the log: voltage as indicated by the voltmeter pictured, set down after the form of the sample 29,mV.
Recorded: 58,mV
